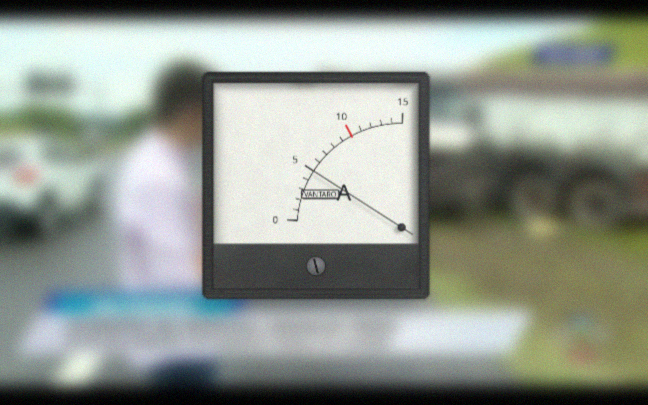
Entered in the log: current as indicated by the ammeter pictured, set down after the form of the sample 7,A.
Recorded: 5,A
